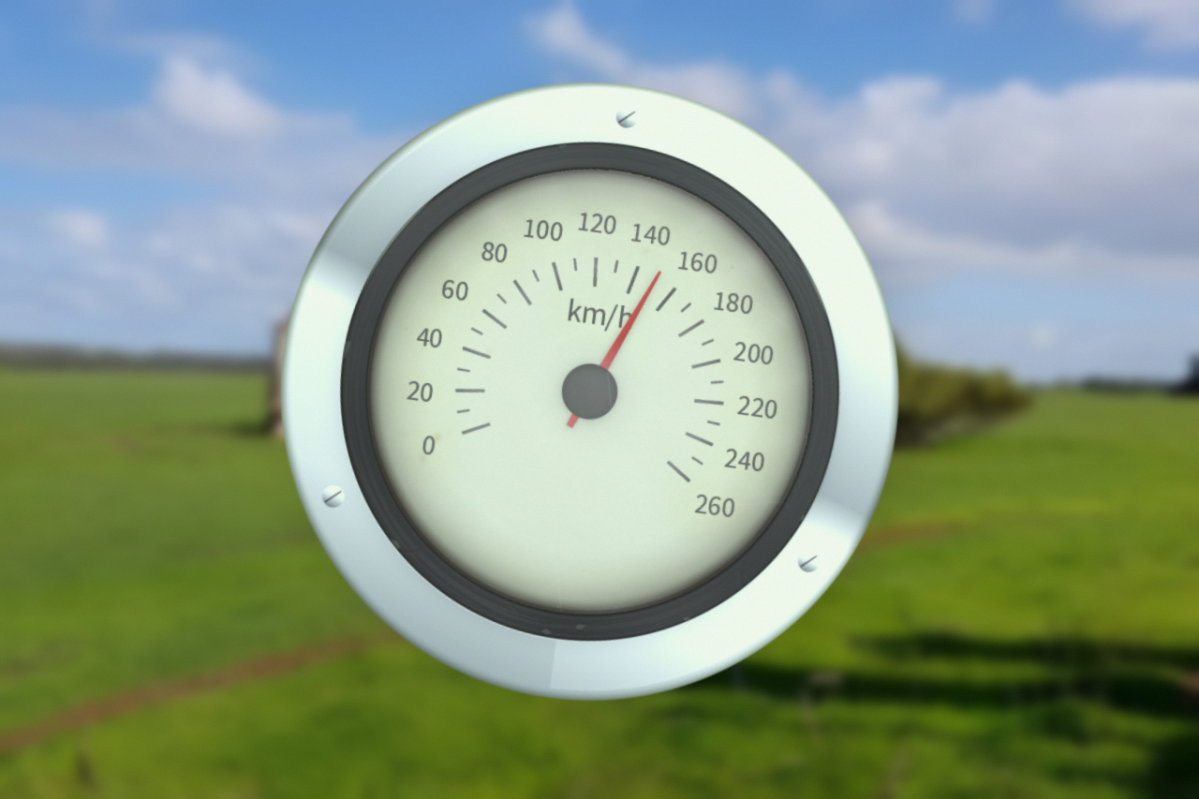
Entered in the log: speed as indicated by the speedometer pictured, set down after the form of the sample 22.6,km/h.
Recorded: 150,km/h
